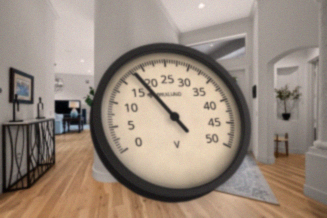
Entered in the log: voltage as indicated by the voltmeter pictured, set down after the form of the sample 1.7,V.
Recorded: 17.5,V
